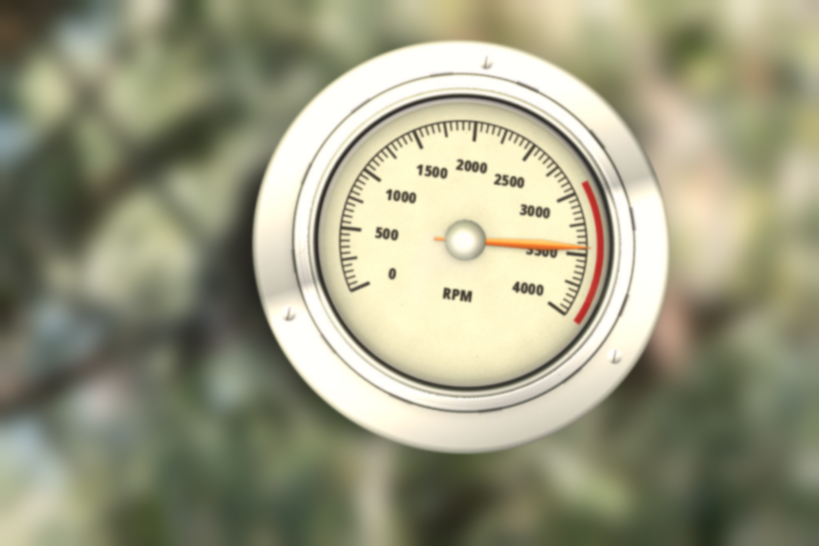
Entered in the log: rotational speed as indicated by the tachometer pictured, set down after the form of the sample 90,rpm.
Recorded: 3450,rpm
